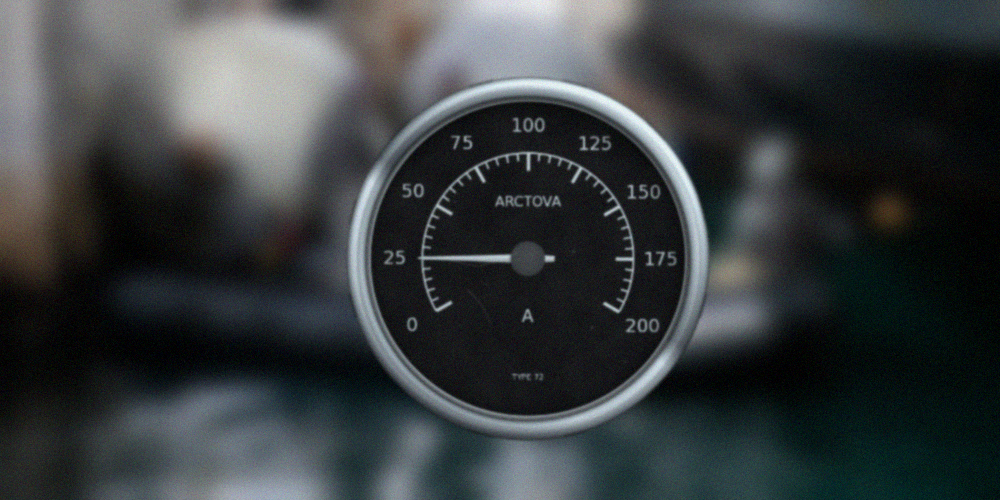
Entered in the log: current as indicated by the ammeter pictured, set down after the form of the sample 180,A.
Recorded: 25,A
